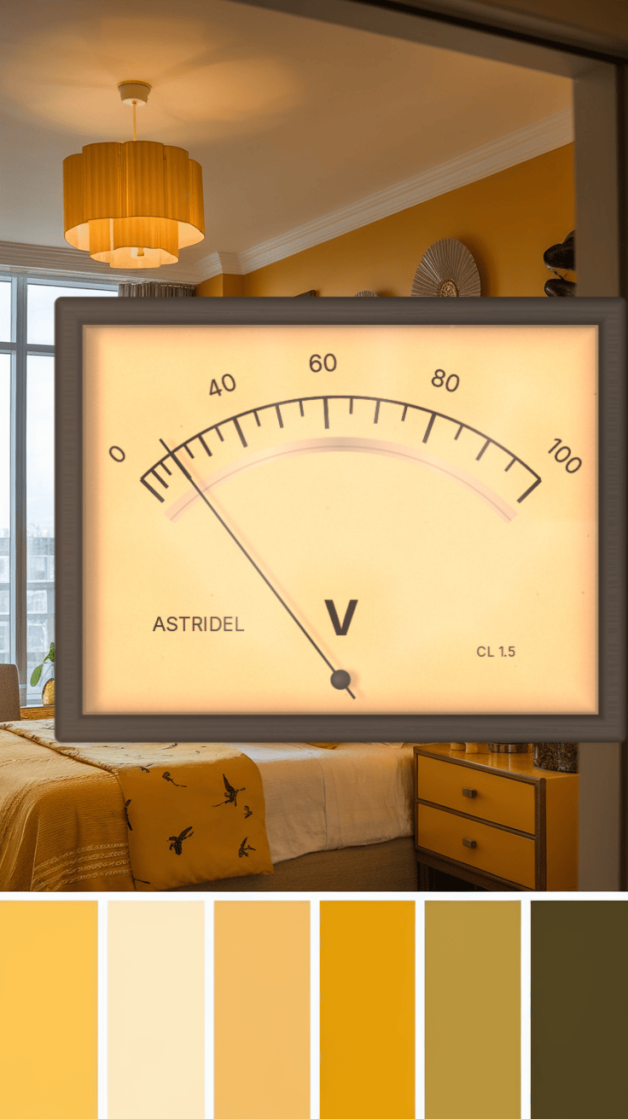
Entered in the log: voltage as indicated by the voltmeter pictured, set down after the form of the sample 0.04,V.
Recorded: 20,V
